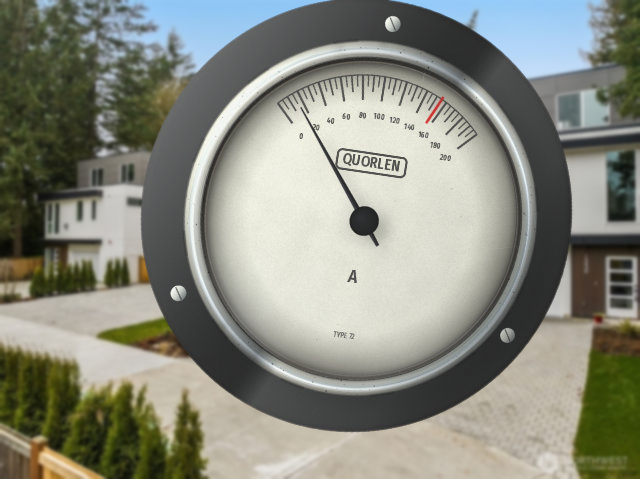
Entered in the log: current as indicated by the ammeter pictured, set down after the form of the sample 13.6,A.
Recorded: 15,A
